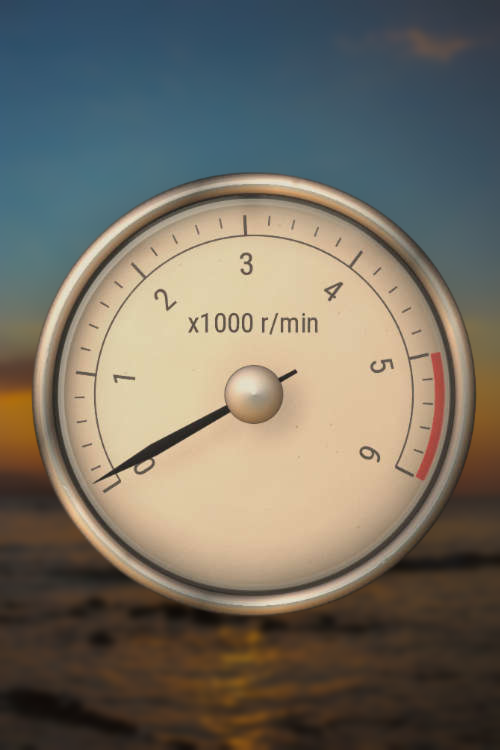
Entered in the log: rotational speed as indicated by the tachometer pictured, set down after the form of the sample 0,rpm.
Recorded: 100,rpm
